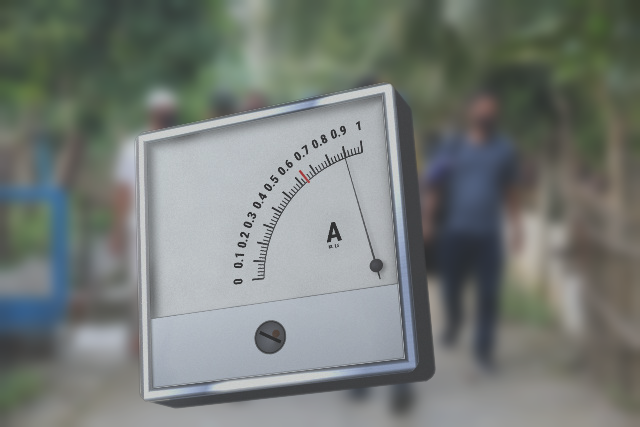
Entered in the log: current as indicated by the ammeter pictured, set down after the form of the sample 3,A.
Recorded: 0.9,A
